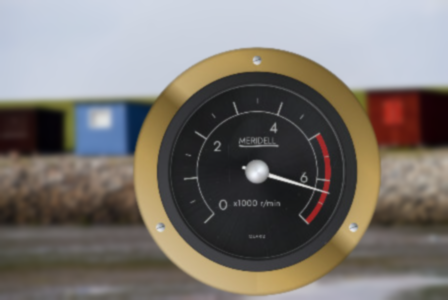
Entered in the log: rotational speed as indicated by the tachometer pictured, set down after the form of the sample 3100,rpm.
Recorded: 6250,rpm
